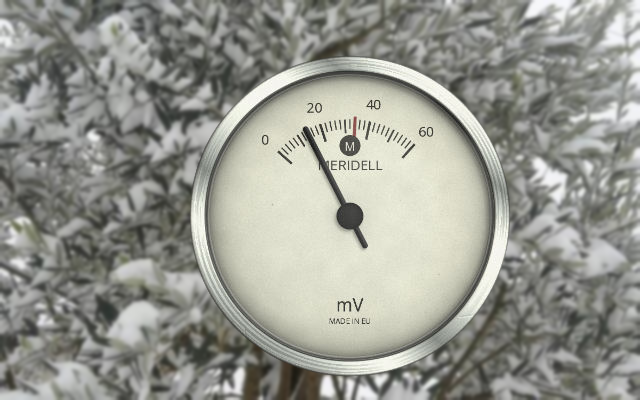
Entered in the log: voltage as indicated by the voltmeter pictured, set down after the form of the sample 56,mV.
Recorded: 14,mV
